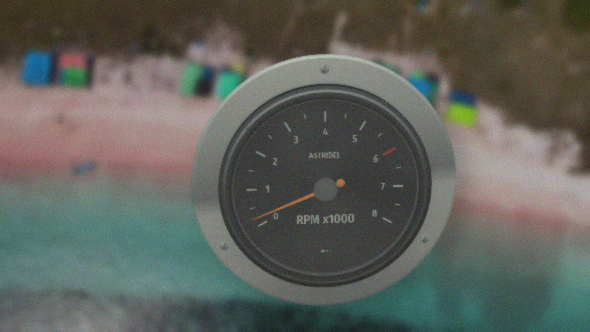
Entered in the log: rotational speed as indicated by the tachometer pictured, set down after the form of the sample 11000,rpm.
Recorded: 250,rpm
